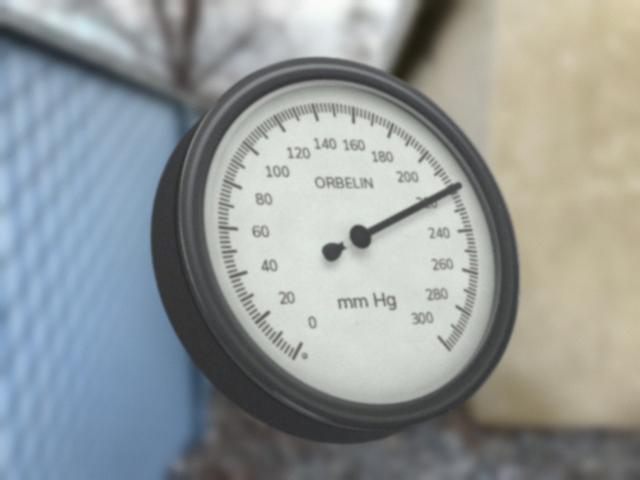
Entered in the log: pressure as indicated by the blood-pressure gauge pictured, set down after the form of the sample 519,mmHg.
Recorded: 220,mmHg
